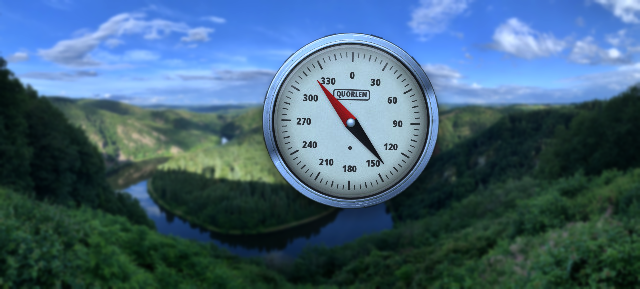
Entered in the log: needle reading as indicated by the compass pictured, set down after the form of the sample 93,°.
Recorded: 320,°
